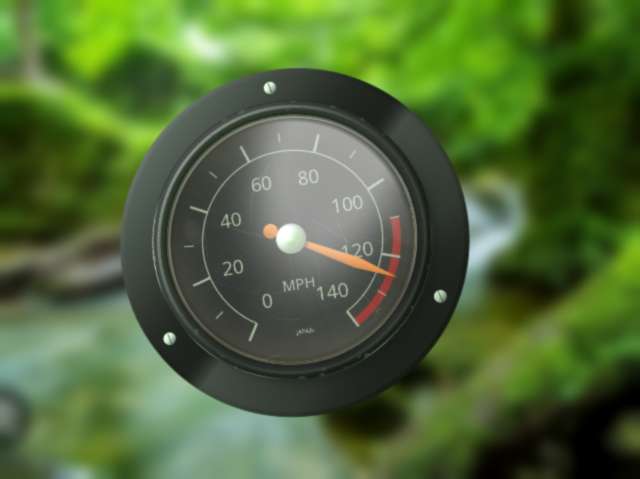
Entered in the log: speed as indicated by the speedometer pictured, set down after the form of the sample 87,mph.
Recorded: 125,mph
